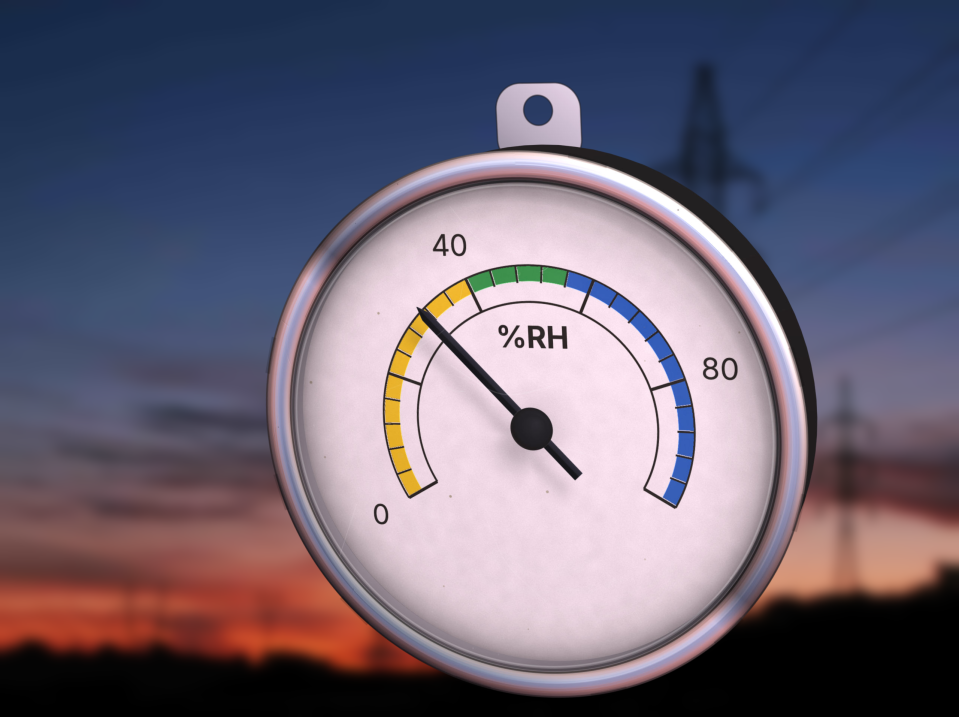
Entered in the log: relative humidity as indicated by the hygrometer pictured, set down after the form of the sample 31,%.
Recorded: 32,%
